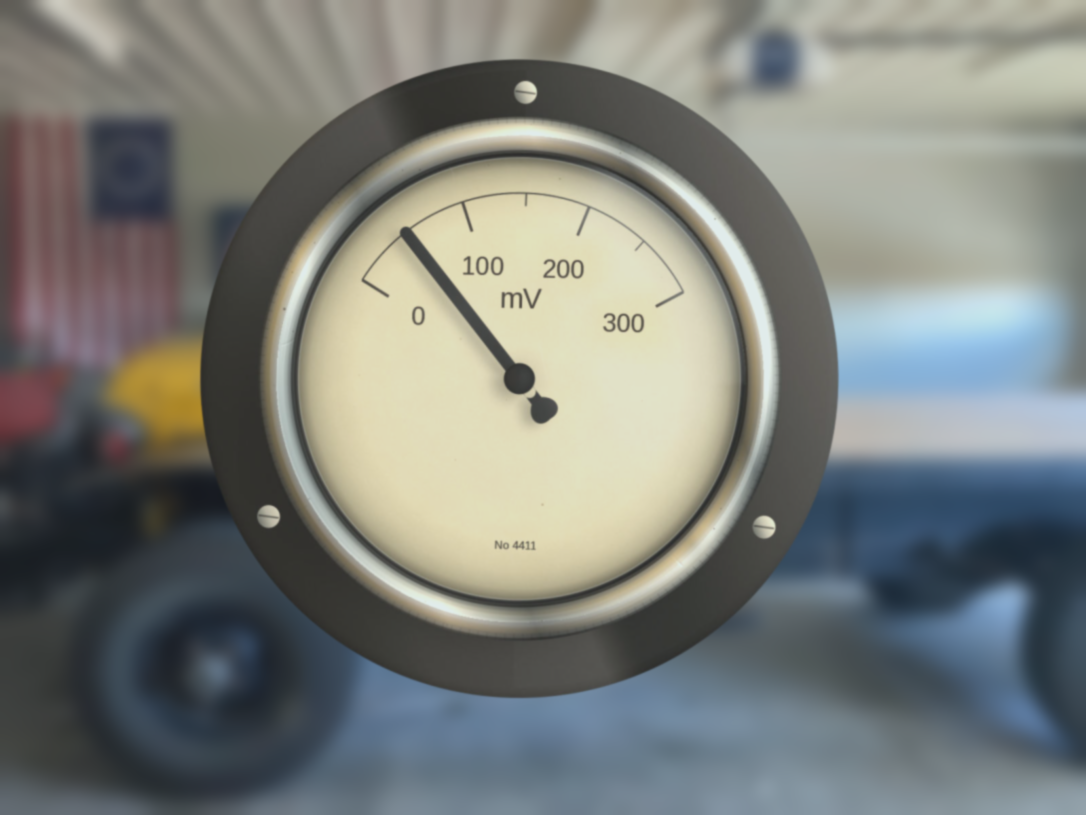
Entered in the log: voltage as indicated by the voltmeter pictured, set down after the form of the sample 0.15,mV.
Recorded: 50,mV
